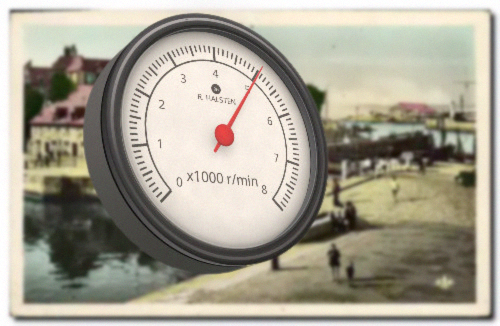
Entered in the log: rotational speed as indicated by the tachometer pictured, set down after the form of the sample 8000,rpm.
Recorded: 5000,rpm
